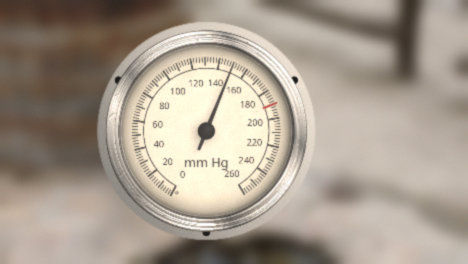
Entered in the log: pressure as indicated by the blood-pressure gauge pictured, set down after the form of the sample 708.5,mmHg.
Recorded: 150,mmHg
